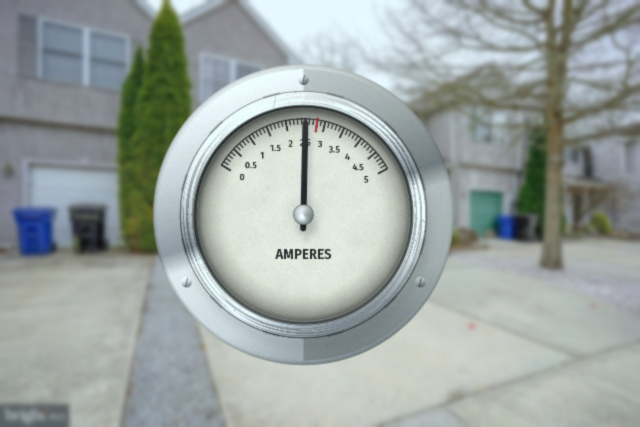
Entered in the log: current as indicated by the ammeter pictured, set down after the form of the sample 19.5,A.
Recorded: 2.5,A
